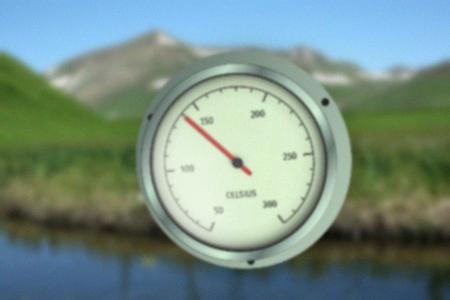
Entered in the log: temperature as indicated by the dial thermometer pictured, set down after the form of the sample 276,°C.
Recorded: 140,°C
